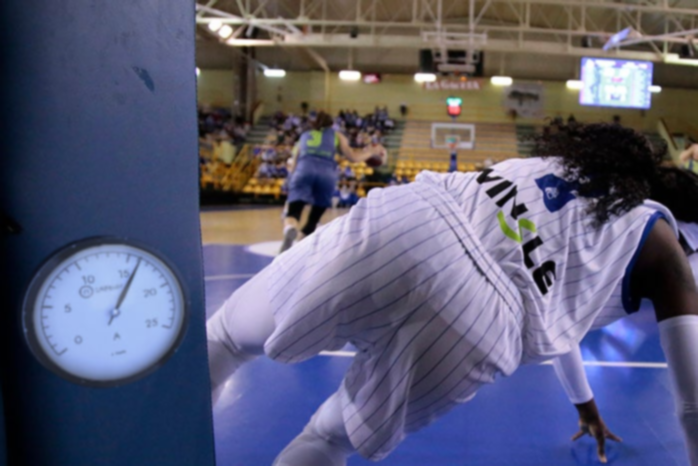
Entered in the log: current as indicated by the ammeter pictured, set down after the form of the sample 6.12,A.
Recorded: 16,A
